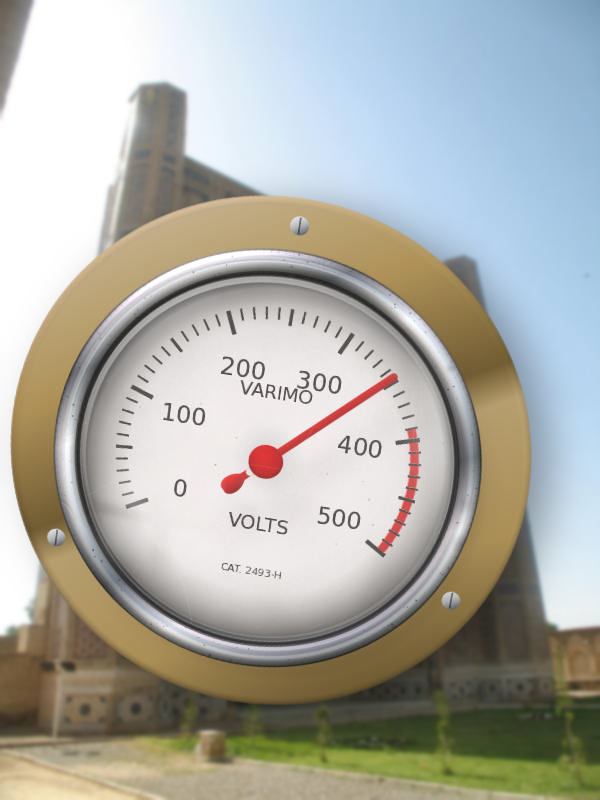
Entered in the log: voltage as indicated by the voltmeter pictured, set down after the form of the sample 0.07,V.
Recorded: 345,V
